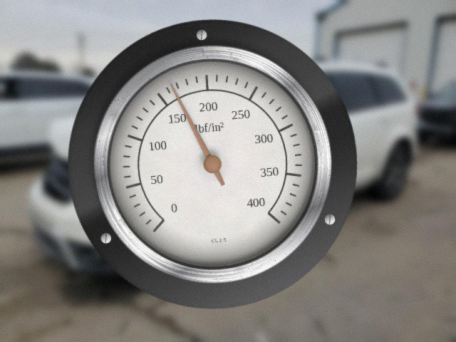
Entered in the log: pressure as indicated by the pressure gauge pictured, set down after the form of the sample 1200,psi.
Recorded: 165,psi
